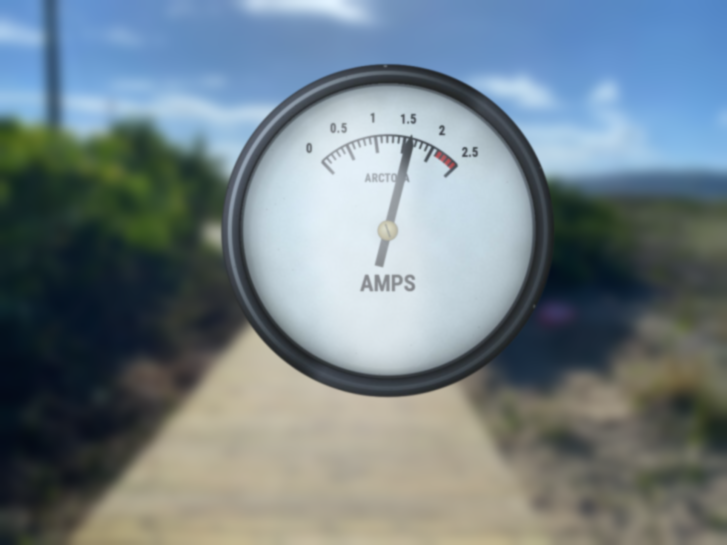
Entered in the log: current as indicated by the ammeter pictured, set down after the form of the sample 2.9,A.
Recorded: 1.6,A
